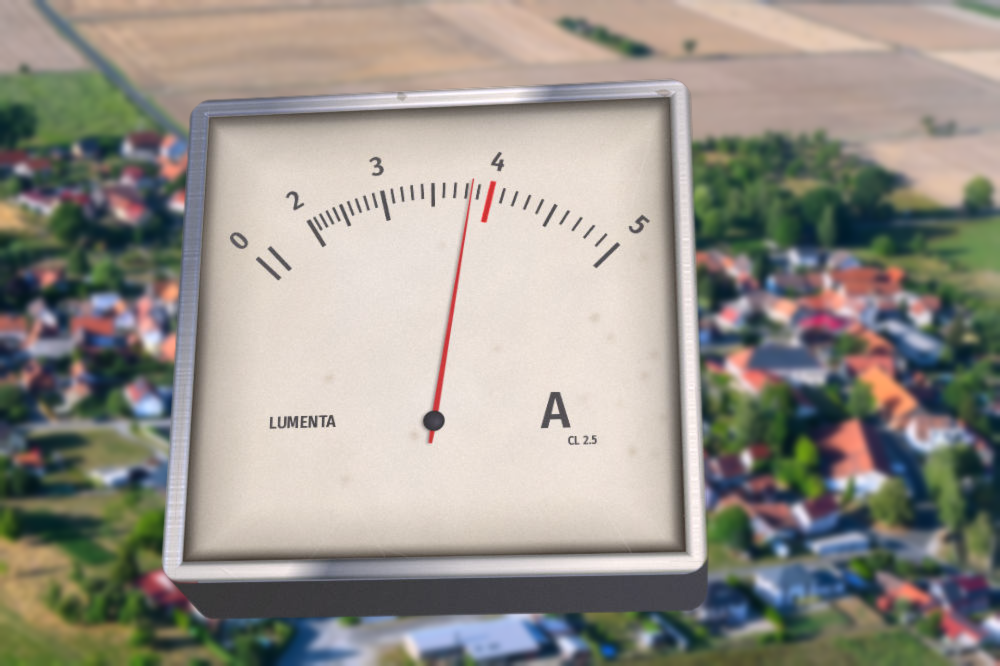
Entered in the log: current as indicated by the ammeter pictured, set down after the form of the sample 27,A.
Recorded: 3.85,A
